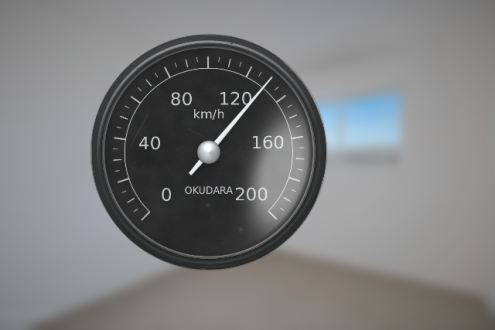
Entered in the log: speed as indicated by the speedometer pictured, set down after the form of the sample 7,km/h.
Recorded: 130,km/h
